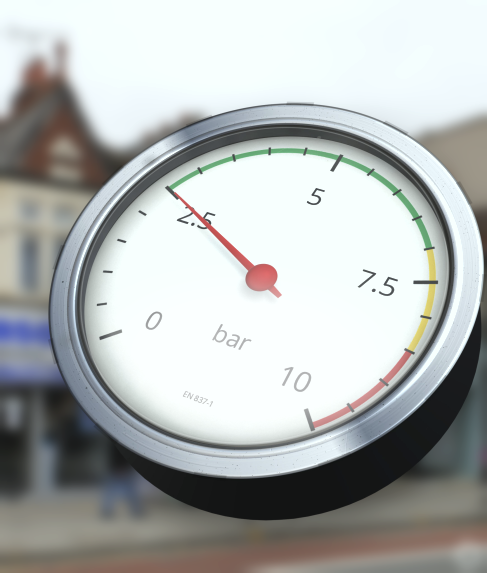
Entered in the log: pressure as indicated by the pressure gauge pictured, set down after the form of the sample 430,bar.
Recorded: 2.5,bar
